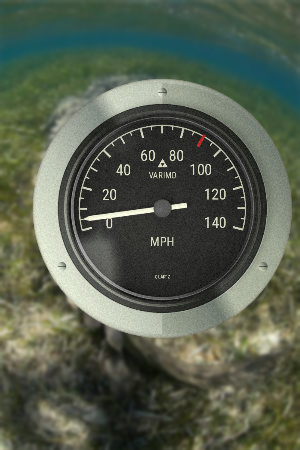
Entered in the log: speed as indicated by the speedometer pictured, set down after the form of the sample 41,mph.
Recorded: 5,mph
